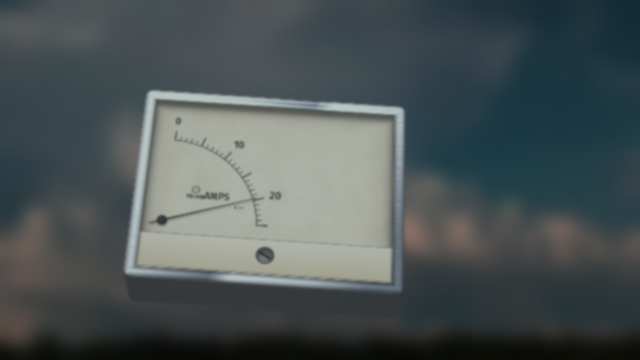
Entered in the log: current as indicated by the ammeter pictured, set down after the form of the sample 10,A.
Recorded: 20,A
